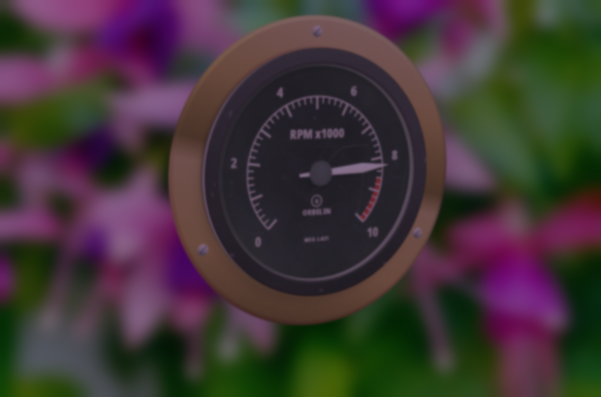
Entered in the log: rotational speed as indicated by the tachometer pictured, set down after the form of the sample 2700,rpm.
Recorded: 8200,rpm
